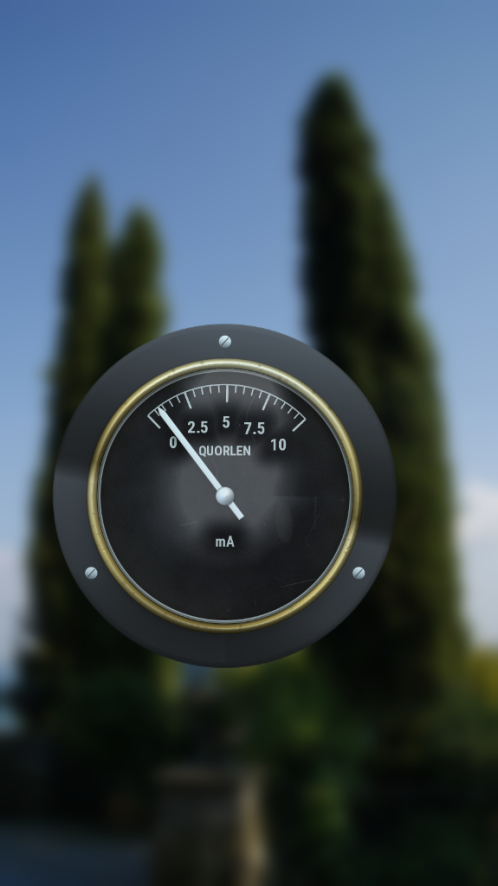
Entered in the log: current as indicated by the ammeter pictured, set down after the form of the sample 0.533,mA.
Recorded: 0.75,mA
